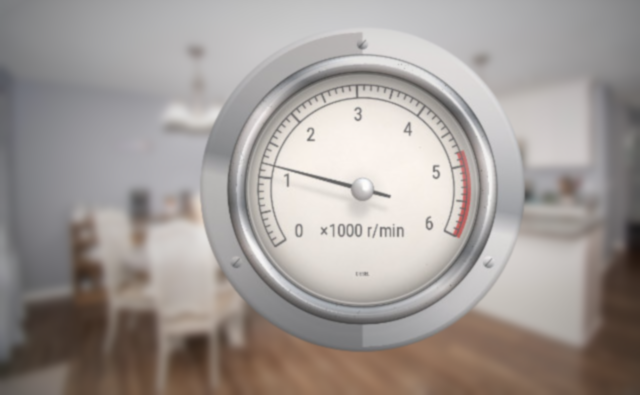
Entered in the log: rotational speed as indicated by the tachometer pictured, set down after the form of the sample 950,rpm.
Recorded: 1200,rpm
